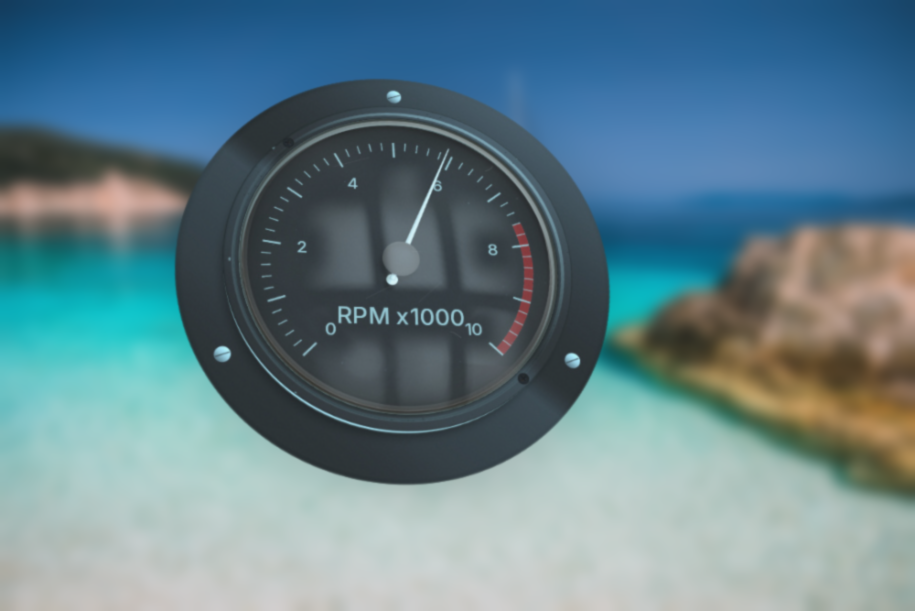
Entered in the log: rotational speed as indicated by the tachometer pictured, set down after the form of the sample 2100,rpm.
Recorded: 5900,rpm
